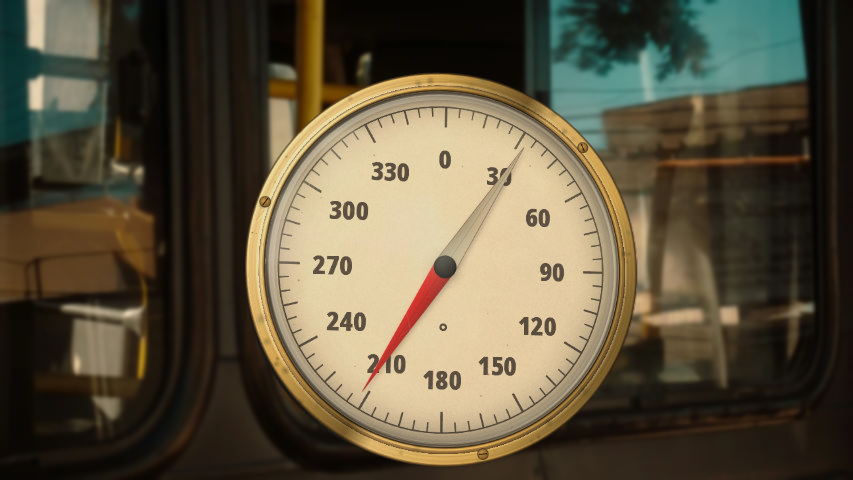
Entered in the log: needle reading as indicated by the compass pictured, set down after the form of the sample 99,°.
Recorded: 212.5,°
